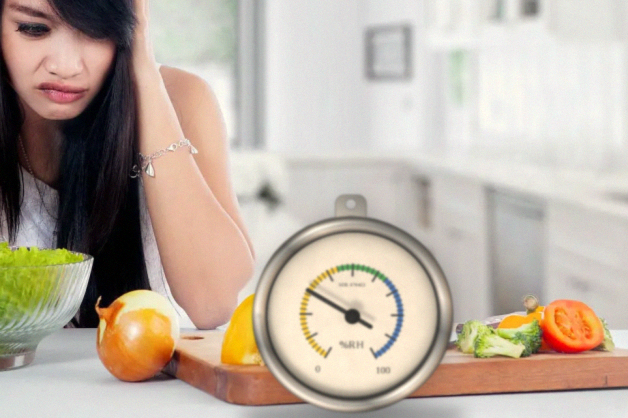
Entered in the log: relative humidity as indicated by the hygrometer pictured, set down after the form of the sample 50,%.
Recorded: 30,%
